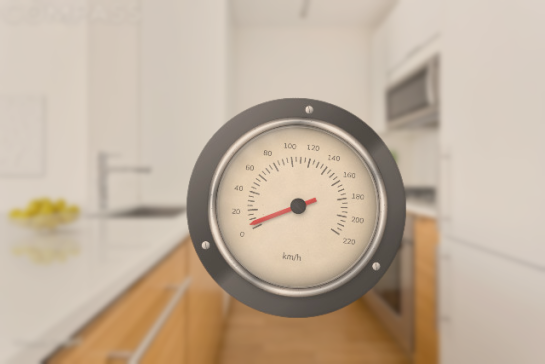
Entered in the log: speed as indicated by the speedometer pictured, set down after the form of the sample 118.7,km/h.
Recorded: 5,km/h
